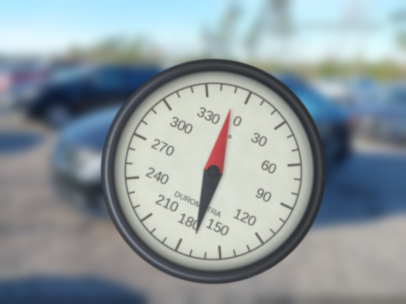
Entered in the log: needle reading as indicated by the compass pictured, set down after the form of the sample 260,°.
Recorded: 350,°
